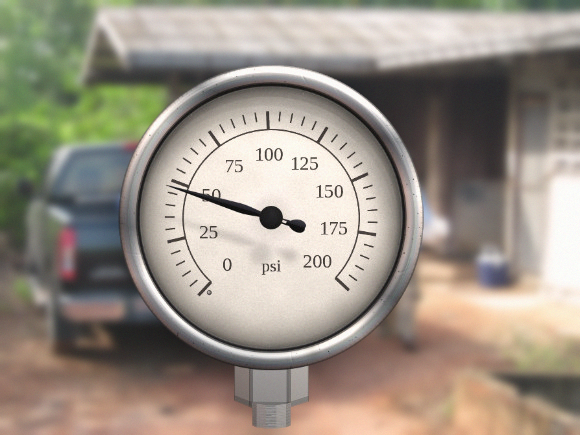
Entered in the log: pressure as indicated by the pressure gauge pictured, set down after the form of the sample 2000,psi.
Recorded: 47.5,psi
